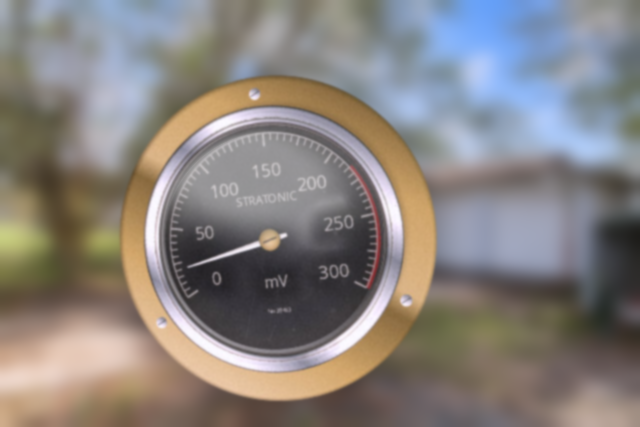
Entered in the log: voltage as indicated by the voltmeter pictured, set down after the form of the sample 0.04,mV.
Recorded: 20,mV
